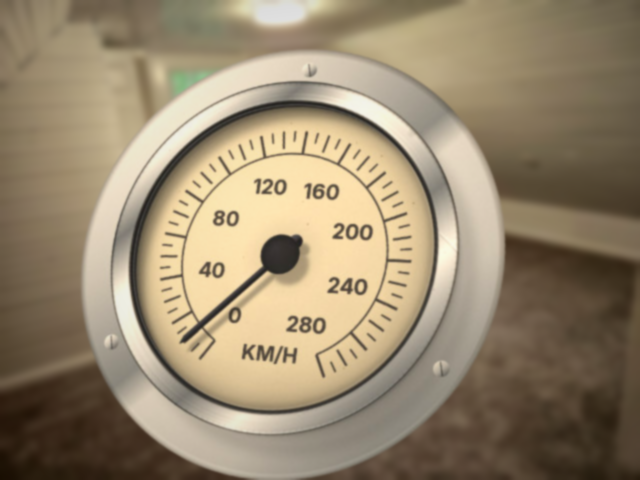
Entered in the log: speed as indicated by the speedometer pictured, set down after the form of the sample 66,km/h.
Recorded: 10,km/h
